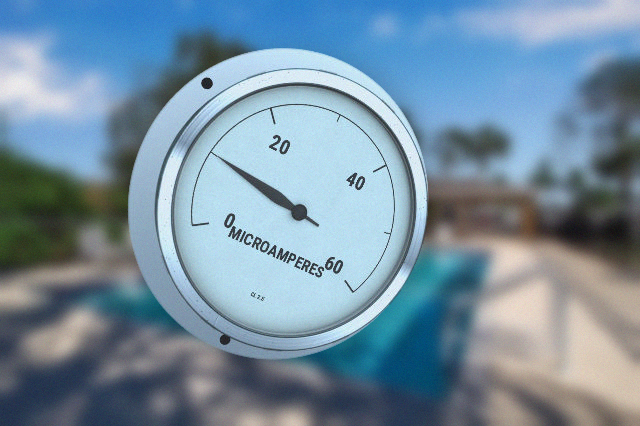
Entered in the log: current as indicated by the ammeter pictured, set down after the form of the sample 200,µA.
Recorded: 10,µA
